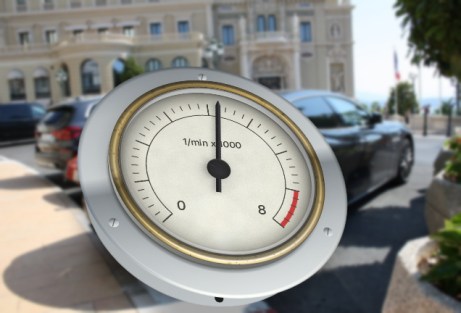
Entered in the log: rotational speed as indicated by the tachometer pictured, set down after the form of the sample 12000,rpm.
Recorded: 4200,rpm
